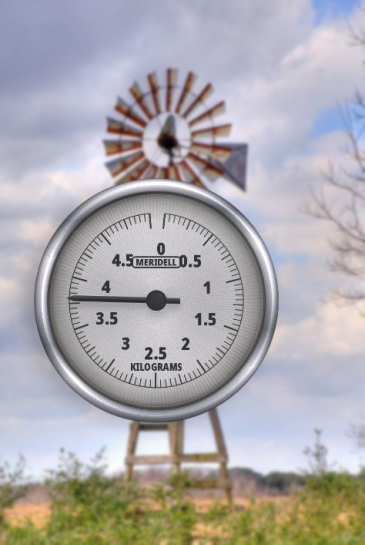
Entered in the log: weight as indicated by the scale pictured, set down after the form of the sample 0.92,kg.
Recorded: 3.8,kg
